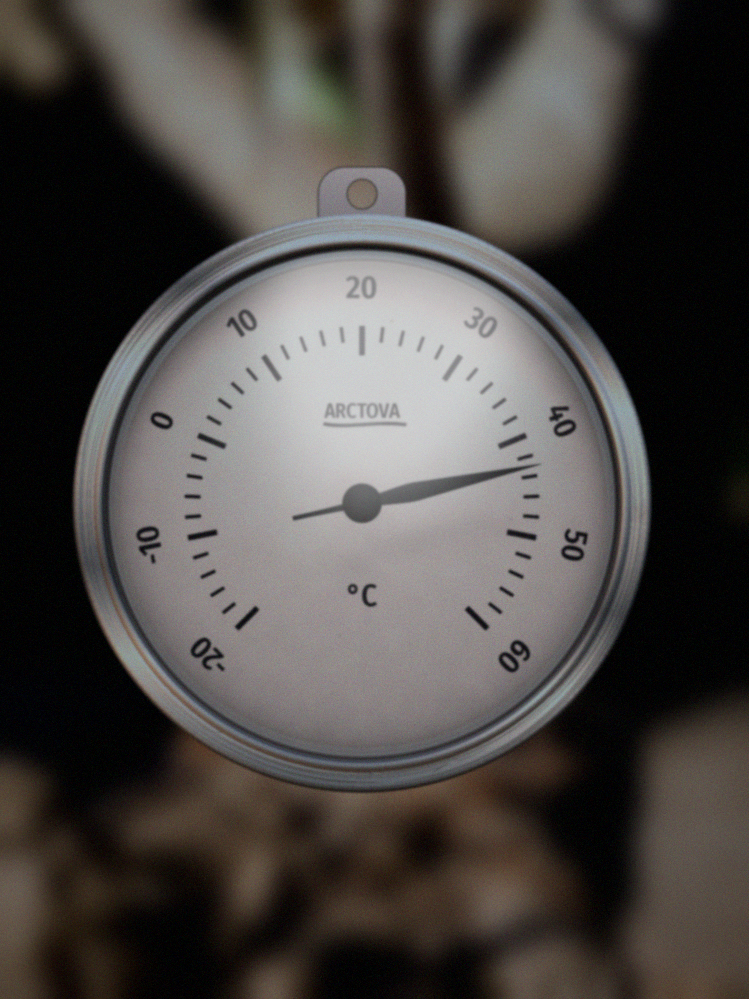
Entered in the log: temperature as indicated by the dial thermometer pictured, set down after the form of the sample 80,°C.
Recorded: 43,°C
